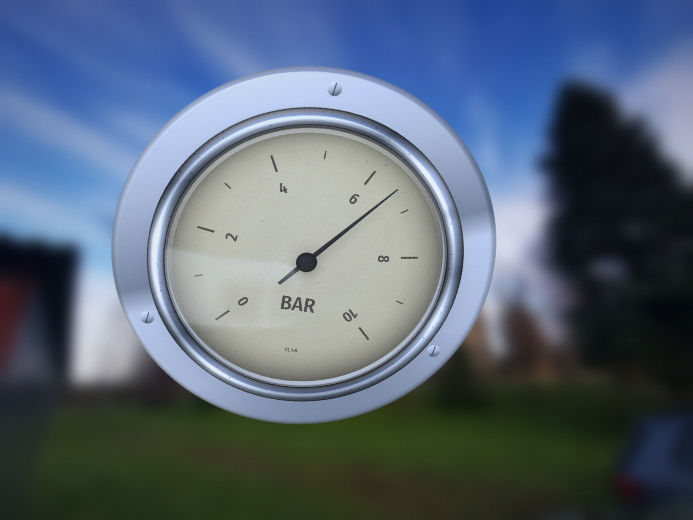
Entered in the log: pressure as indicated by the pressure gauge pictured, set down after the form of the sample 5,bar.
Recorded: 6.5,bar
